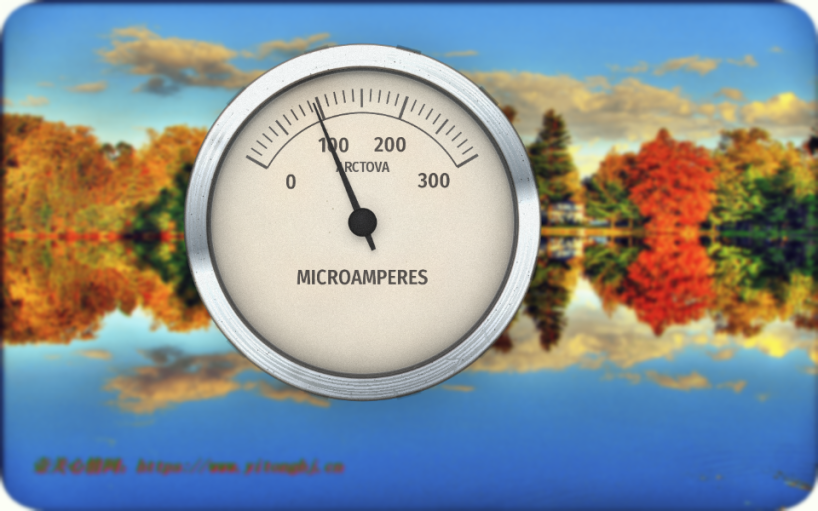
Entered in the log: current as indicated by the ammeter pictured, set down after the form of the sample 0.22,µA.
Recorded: 95,µA
